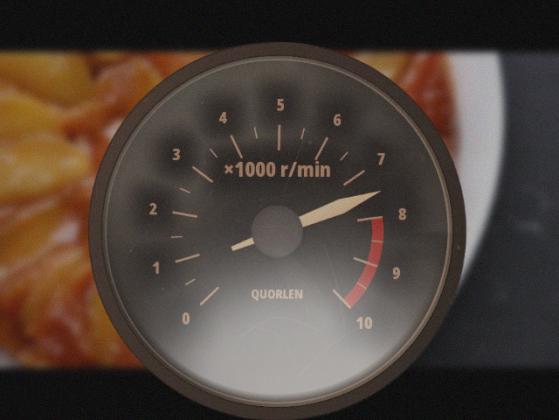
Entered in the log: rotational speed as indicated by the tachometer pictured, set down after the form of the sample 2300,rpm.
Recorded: 7500,rpm
